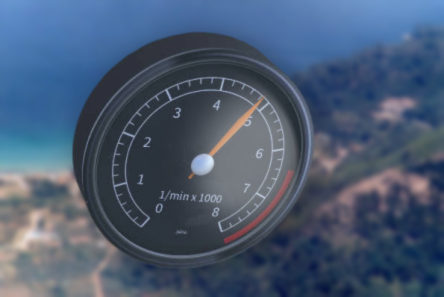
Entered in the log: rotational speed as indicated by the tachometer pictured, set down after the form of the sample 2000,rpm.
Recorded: 4800,rpm
